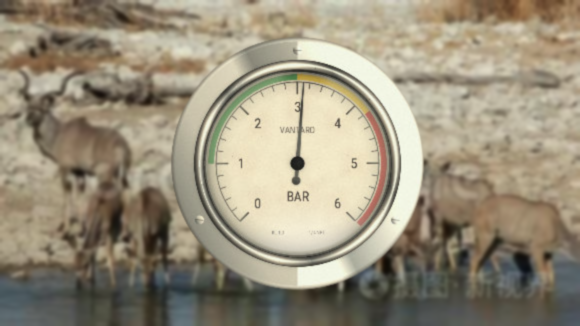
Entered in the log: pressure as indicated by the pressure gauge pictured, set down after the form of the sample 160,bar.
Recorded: 3.1,bar
